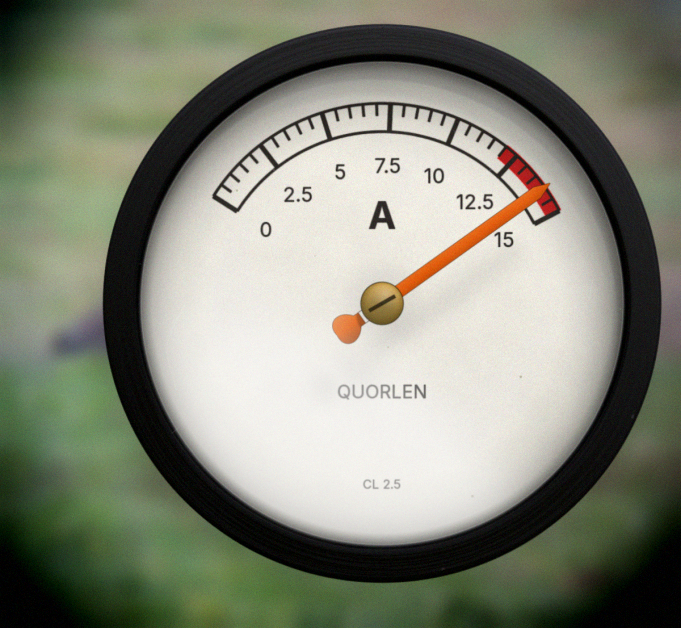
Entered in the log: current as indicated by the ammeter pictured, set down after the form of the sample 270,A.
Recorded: 14,A
